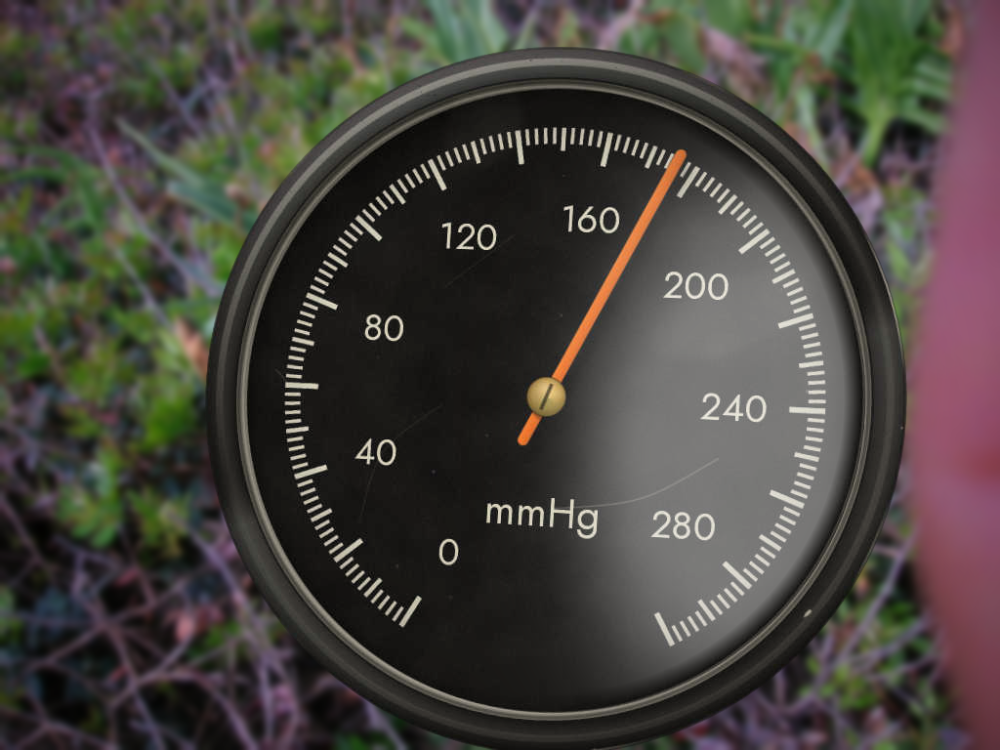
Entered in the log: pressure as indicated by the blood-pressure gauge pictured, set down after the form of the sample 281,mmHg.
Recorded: 176,mmHg
